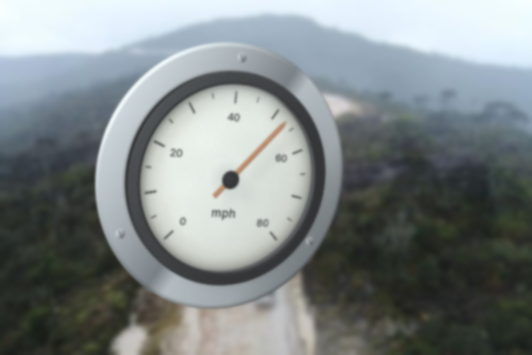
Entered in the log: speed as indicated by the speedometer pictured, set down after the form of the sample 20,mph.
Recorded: 52.5,mph
